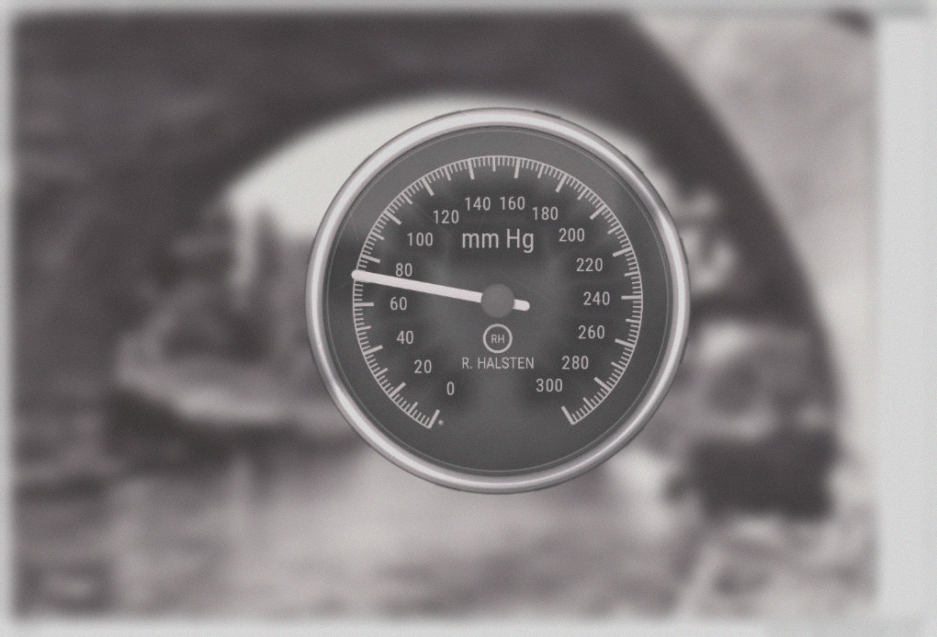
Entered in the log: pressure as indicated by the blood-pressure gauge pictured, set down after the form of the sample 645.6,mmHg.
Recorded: 72,mmHg
